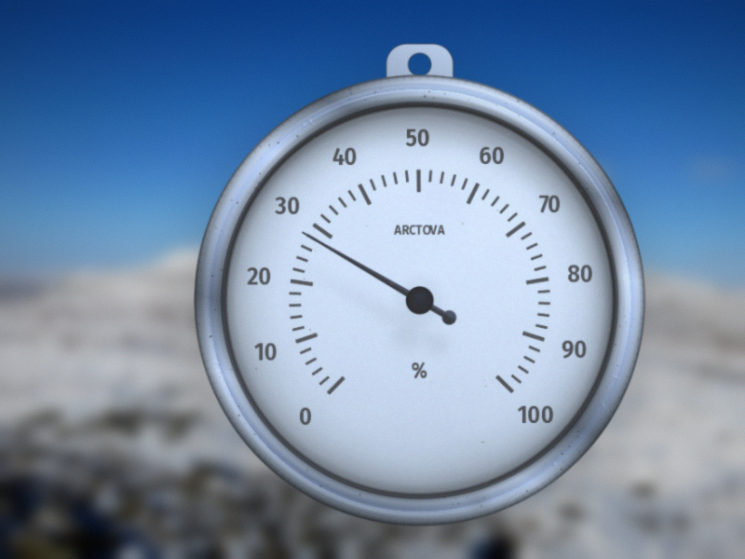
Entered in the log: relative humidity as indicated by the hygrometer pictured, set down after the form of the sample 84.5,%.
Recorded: 28,%
